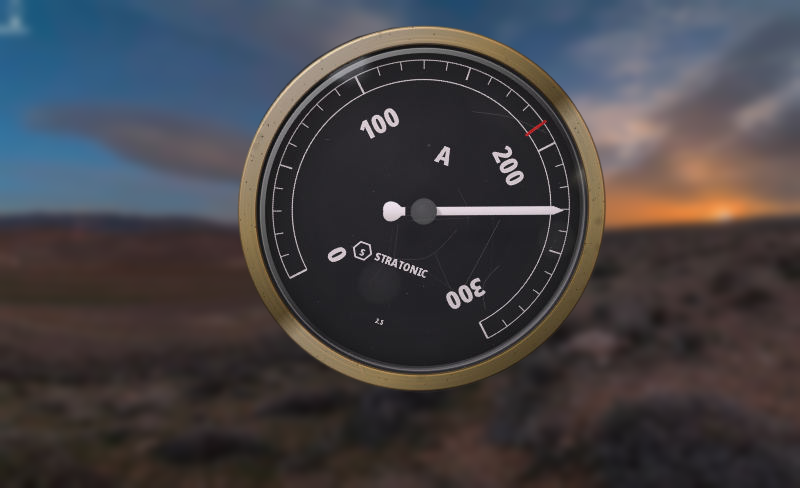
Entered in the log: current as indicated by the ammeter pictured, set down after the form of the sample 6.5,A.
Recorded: 230,A
